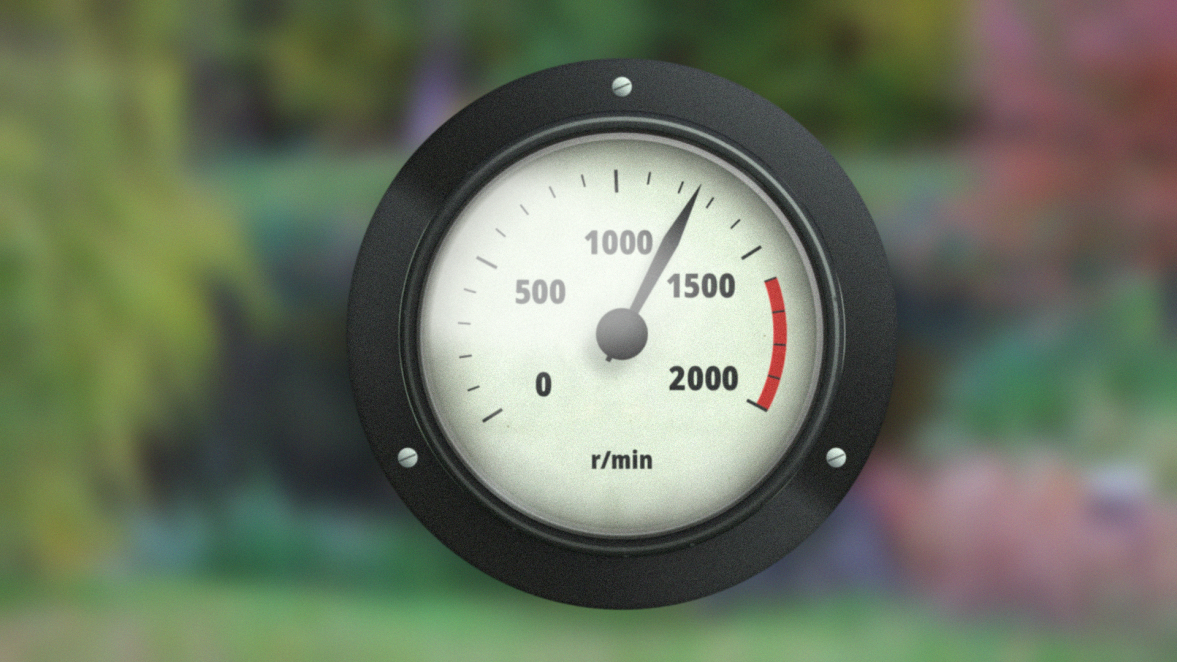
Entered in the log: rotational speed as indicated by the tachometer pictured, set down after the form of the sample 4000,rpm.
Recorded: 1250,rpm
